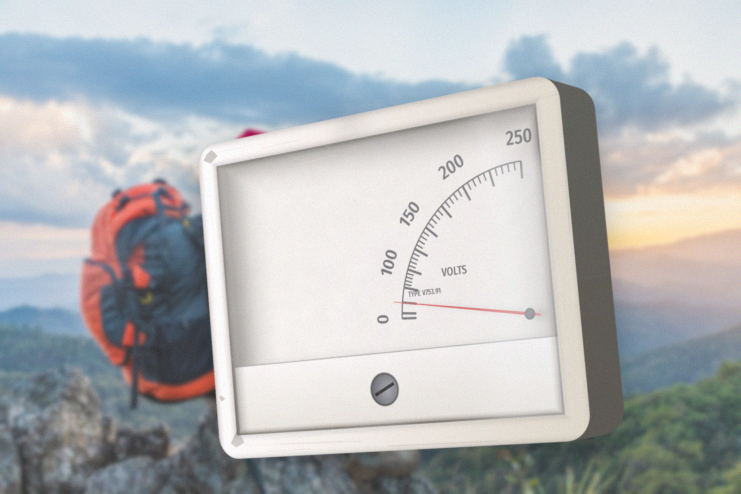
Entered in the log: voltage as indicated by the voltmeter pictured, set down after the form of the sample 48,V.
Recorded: 50,V
